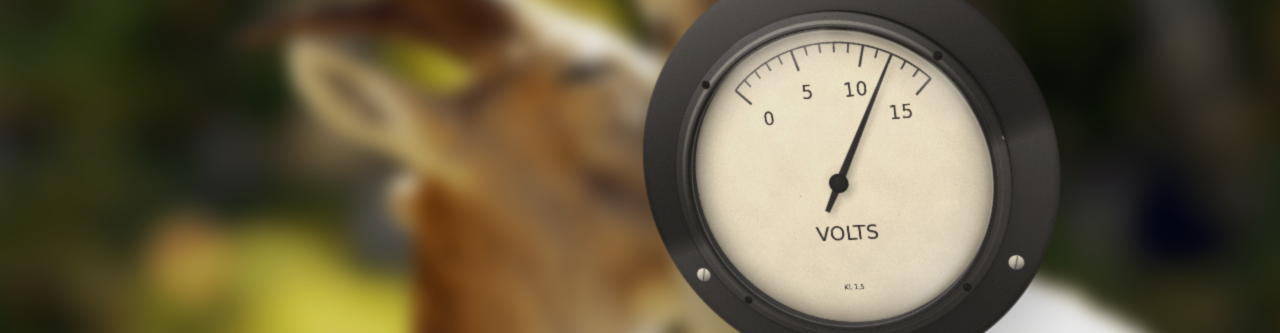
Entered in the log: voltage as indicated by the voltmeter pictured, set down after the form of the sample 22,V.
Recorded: 12,V
